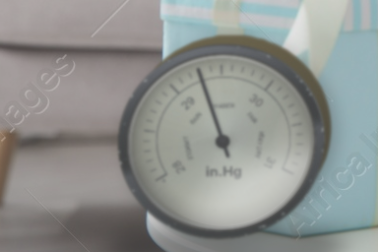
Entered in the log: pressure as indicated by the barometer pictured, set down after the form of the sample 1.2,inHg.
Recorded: 29.3,inHg
